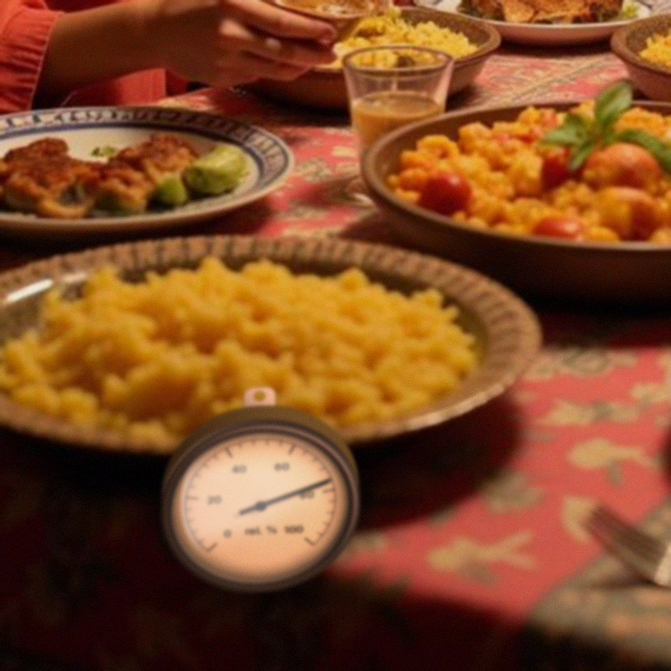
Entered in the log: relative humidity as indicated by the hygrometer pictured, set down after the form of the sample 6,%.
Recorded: 76,%
